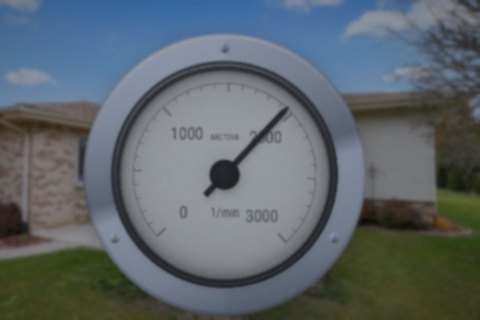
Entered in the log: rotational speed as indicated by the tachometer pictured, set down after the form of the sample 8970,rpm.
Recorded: 1950,rpm
